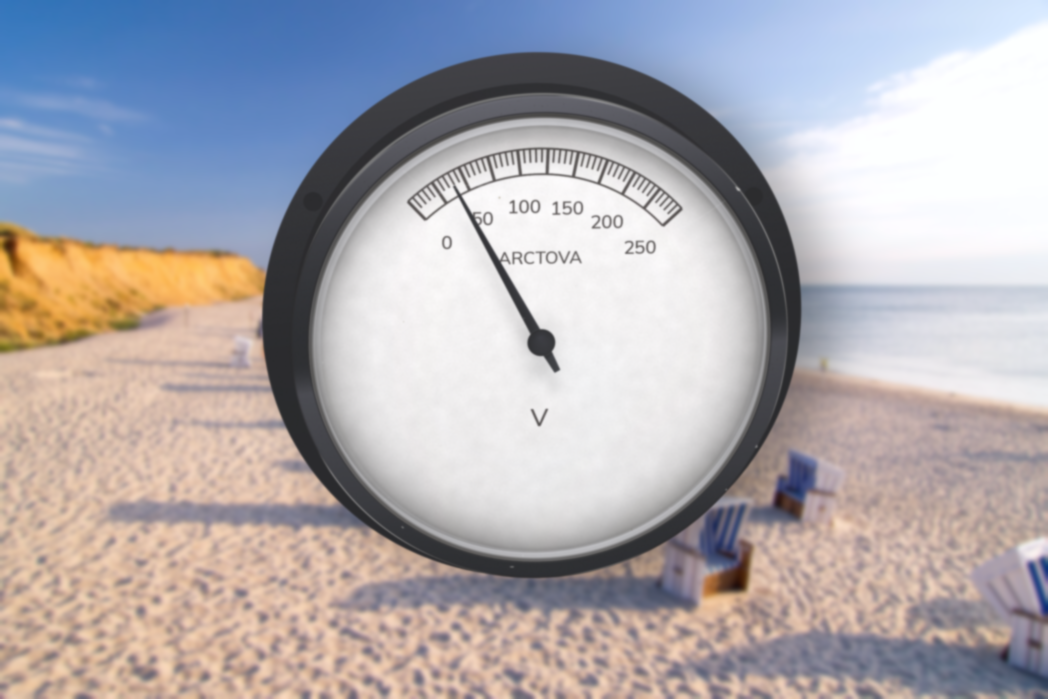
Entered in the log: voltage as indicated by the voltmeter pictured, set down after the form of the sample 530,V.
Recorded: 40,V
